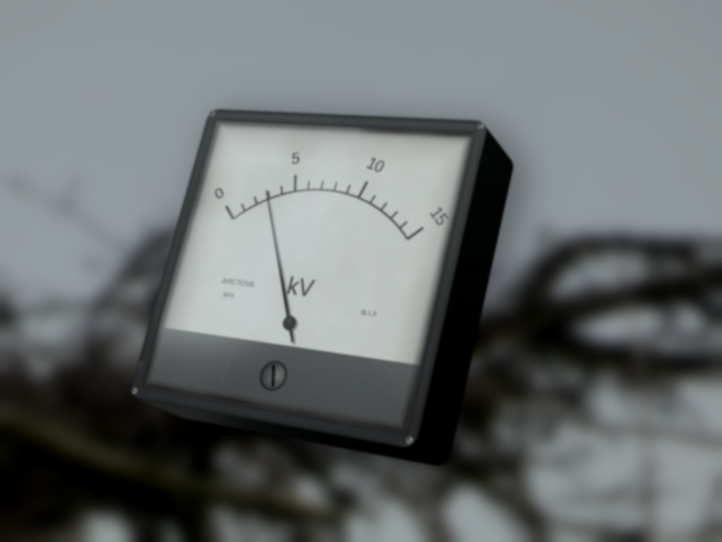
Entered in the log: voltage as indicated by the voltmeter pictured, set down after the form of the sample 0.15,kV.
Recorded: 3,kV
